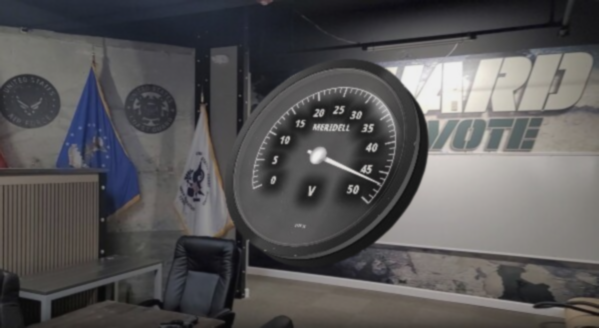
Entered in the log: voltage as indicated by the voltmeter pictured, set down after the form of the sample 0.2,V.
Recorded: 47,V
